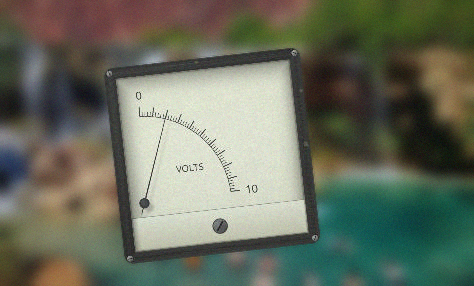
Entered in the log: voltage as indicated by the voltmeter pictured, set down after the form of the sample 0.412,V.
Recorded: 2,V
